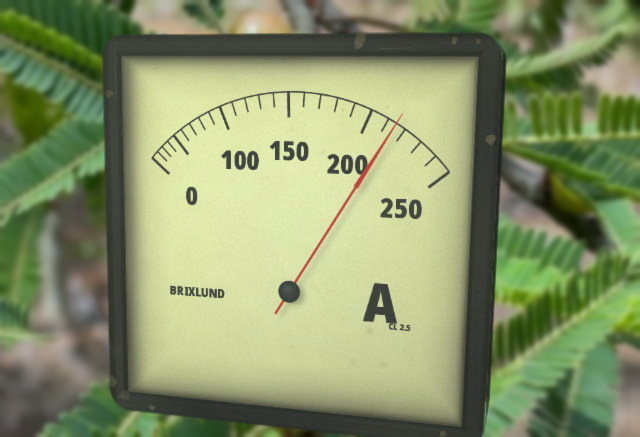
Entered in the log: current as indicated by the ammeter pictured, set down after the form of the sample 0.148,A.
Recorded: 215,A
